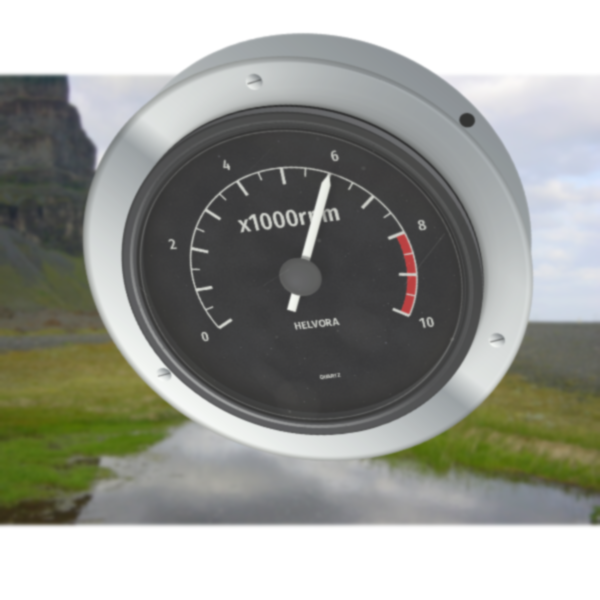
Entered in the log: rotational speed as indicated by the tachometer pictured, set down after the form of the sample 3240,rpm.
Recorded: 6000,rpm
